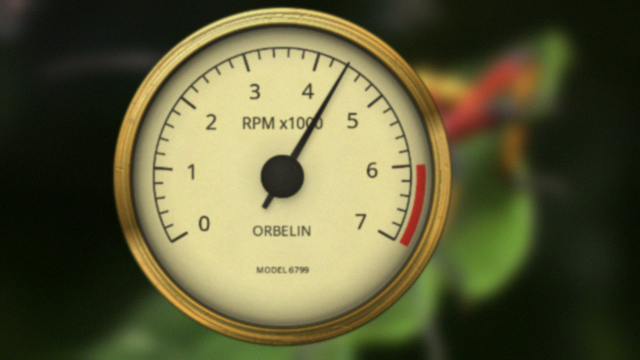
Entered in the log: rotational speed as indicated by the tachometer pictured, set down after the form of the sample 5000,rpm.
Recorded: 4400,rpm
